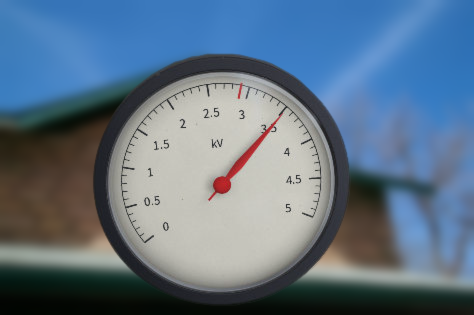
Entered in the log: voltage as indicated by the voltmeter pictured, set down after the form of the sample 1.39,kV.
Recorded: 3.5,kV
